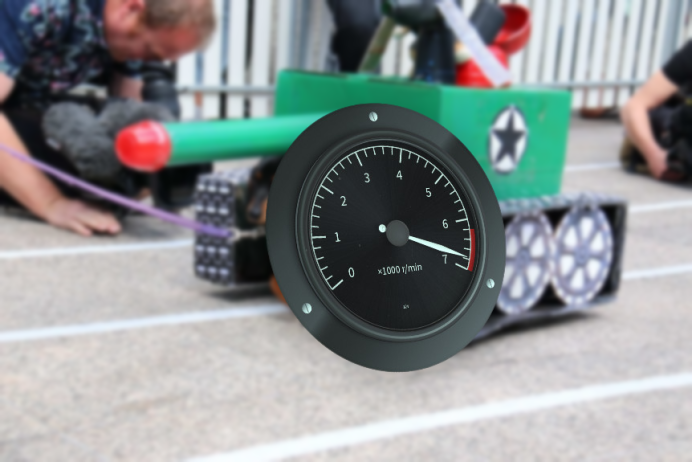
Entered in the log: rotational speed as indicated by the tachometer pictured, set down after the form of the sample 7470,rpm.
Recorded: 6800,rpm
